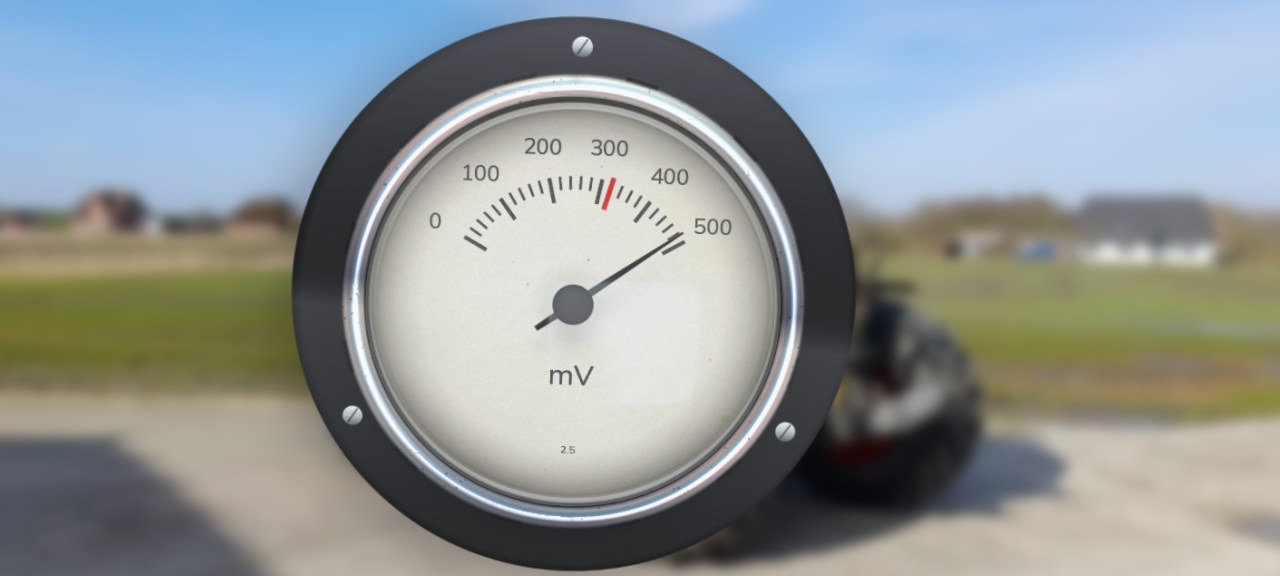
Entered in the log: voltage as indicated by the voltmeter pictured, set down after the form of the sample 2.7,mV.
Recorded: 480,mV
